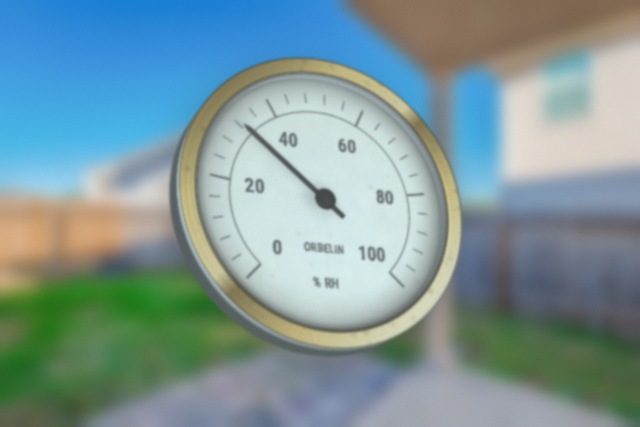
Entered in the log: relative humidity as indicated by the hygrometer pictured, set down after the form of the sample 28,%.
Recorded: 32,%
